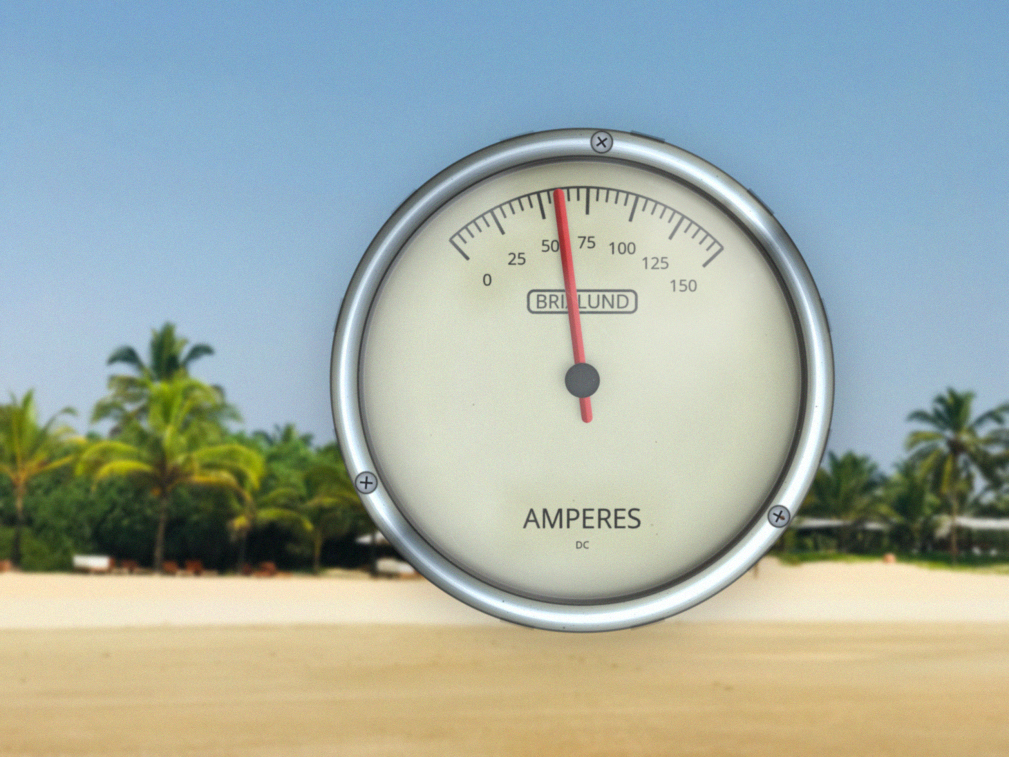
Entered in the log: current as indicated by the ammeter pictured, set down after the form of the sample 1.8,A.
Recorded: 60,A
